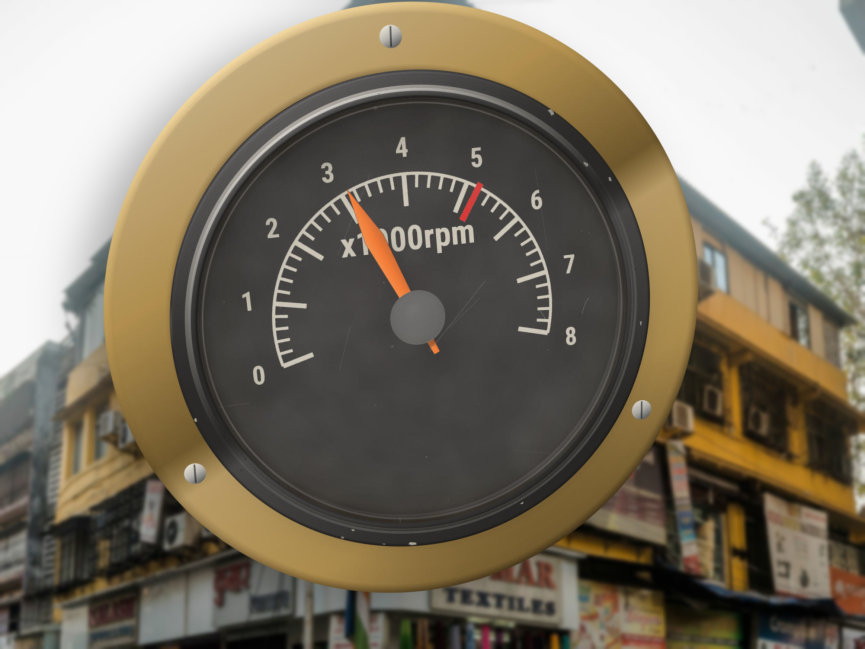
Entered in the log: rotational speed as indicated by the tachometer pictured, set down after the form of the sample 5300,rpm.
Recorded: 3100,rpm
